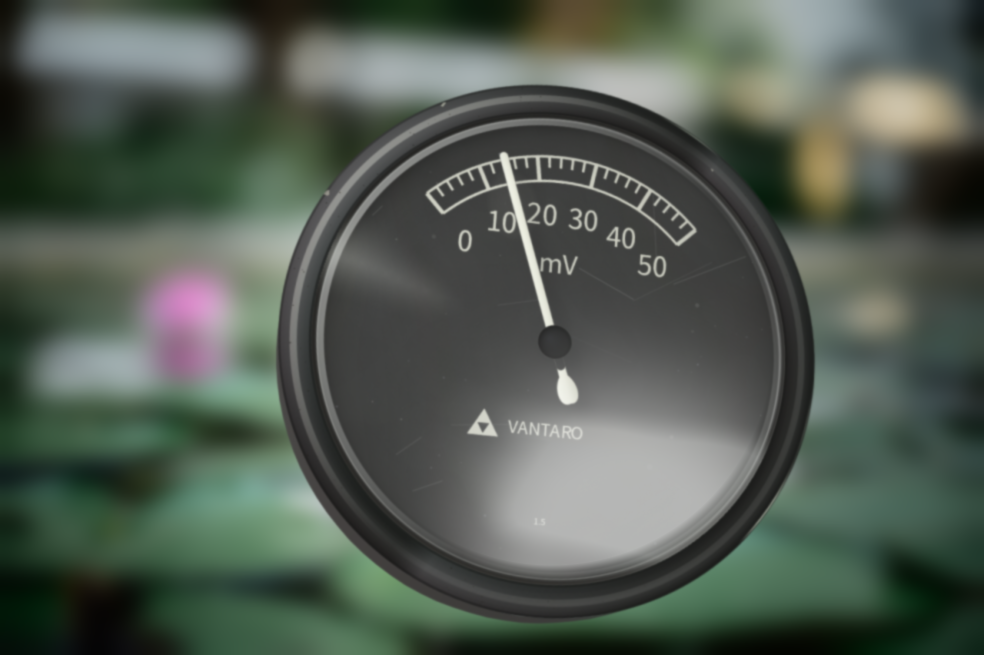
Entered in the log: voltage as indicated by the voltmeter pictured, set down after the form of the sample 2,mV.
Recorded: 14,mV
